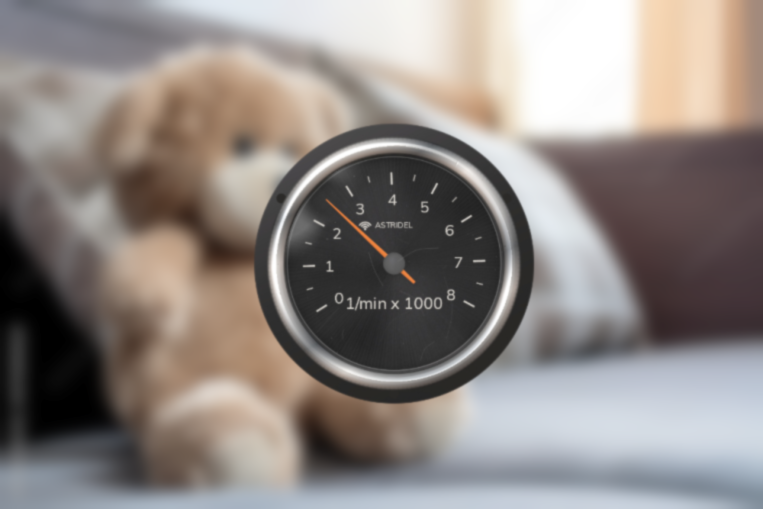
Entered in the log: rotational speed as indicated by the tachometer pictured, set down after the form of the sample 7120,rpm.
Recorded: 2500,rpm
